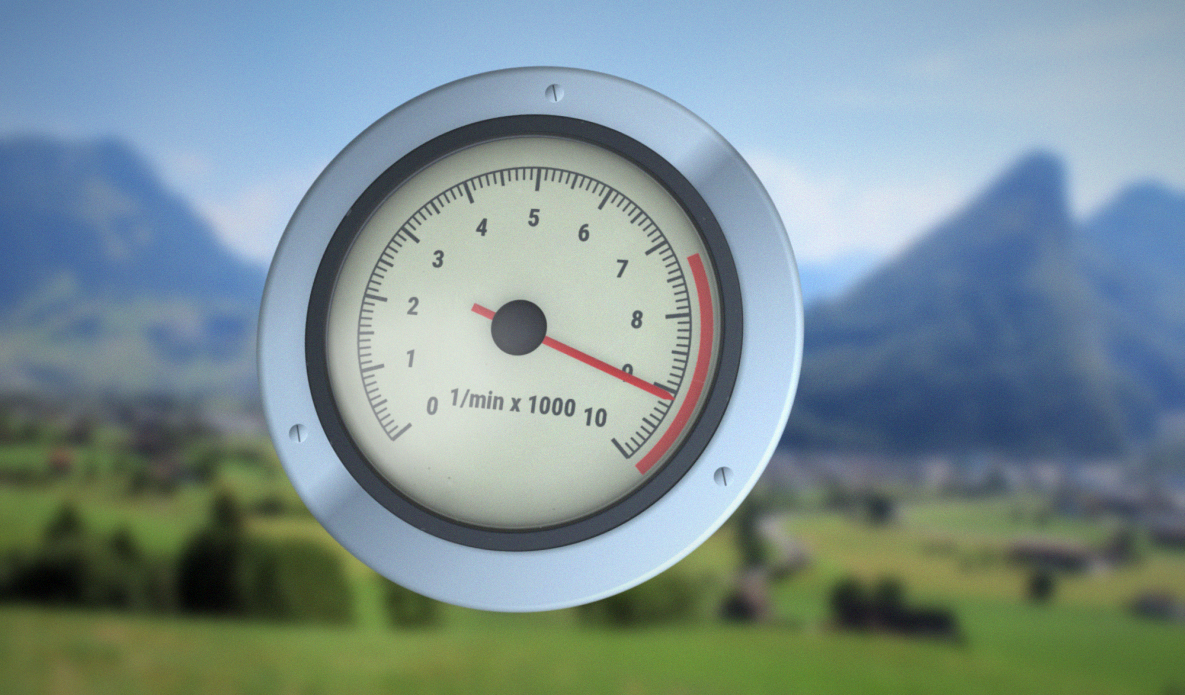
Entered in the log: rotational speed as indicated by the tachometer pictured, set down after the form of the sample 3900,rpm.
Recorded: 9100,rpm
